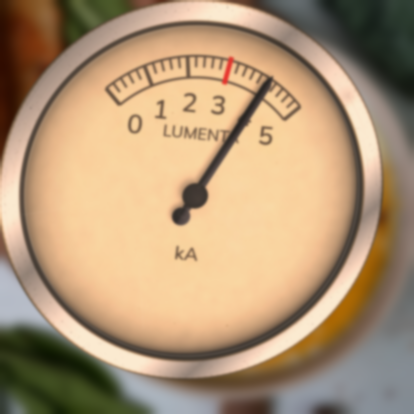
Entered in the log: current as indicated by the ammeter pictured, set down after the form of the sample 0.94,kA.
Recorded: 4,kA
